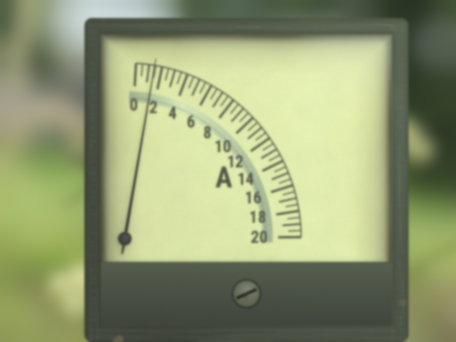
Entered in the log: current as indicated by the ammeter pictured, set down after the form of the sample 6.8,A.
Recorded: 1.5,A
